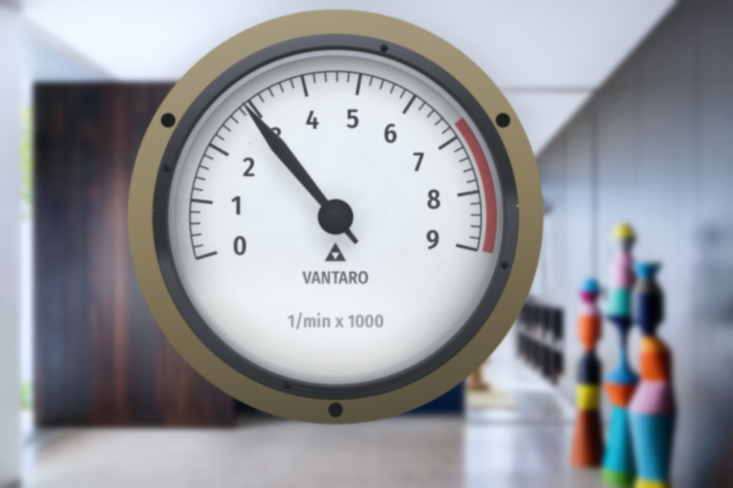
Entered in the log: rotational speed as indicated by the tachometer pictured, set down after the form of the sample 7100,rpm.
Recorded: 2900,rpm
